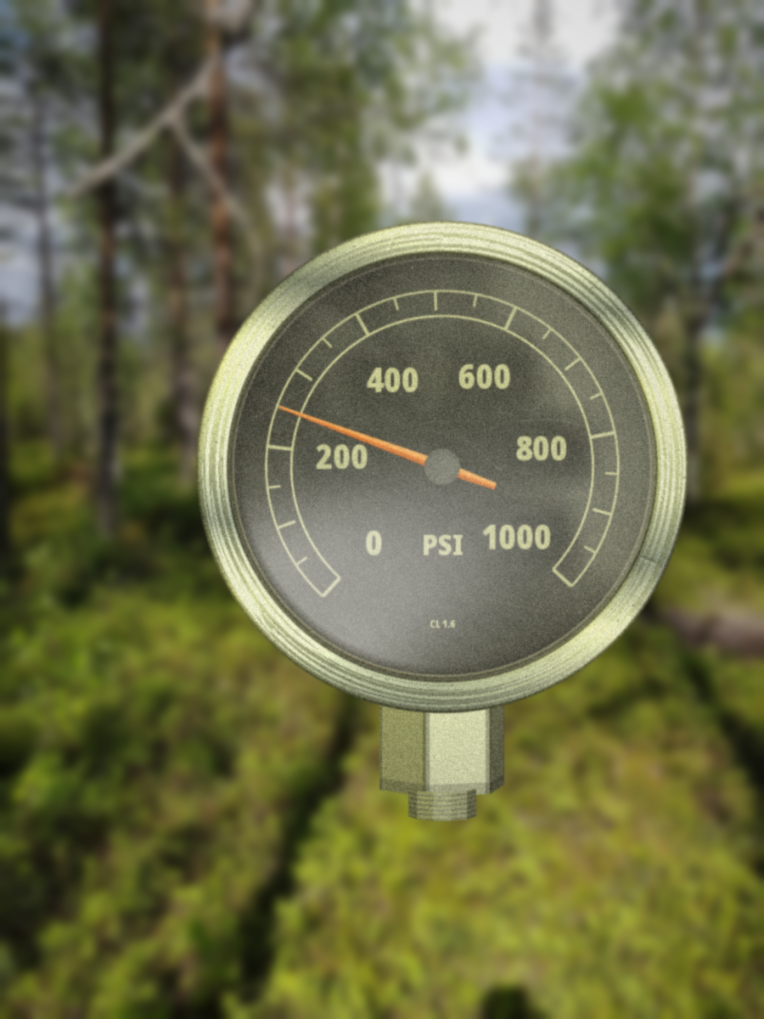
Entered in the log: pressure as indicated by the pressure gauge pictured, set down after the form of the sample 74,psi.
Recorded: 250,psi
